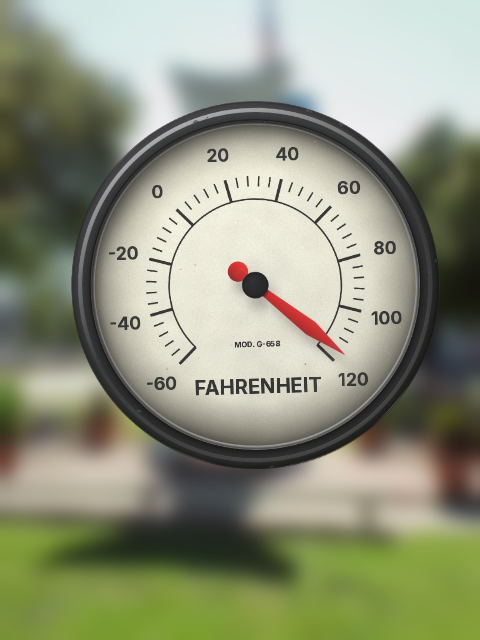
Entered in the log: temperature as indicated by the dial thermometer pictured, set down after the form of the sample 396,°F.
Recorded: 116,°F
